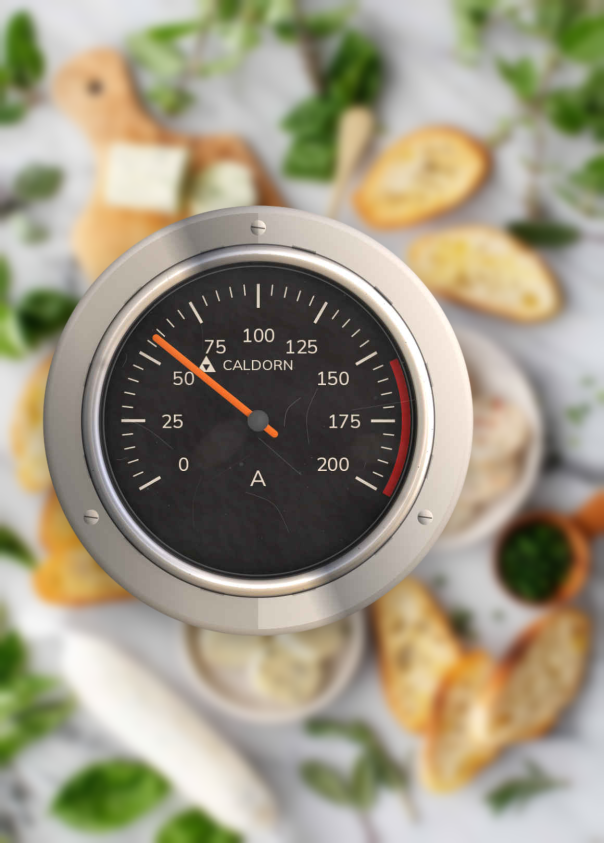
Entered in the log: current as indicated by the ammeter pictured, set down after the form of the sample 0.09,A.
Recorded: 57.5,A
